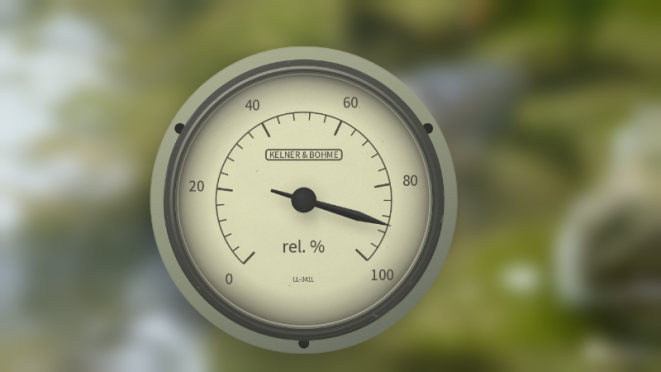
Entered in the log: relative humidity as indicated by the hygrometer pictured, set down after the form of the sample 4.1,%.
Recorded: 90,%
